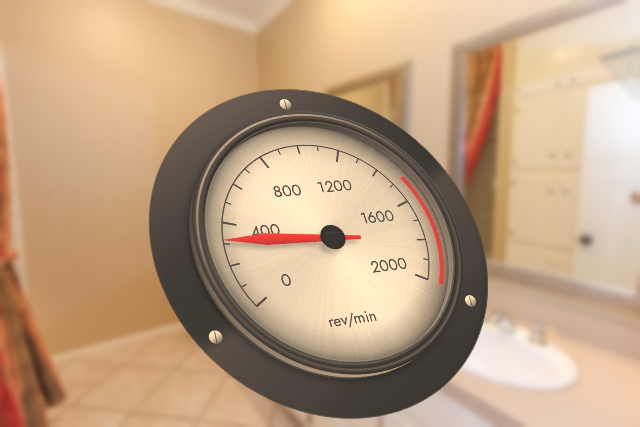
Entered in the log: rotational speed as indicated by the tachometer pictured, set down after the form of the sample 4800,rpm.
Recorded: 300,rpm
